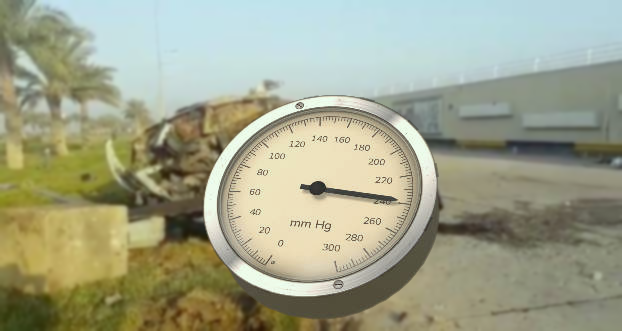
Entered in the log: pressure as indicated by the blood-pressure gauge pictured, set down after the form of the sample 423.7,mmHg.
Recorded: 240,mmHg
